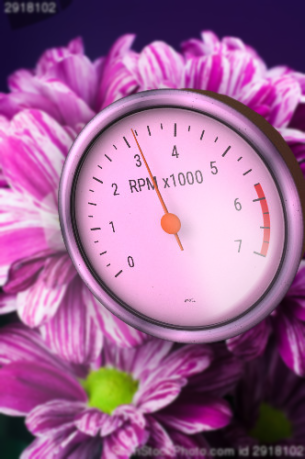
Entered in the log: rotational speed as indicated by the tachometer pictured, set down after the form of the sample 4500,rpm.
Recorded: 3250,rpm
